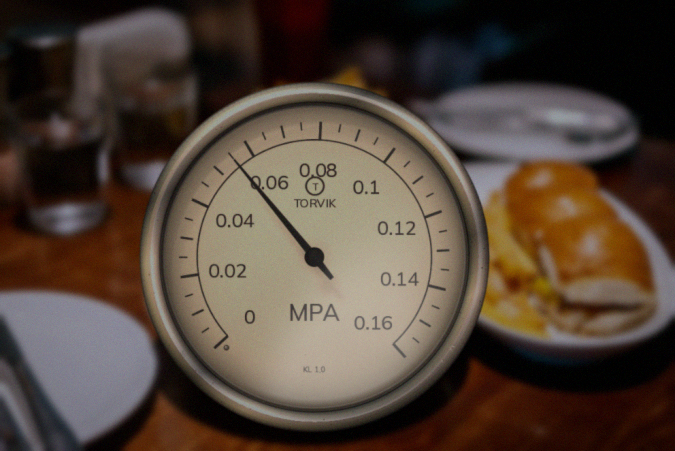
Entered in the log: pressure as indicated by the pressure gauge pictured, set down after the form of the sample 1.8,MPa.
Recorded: 0.055,MPa
